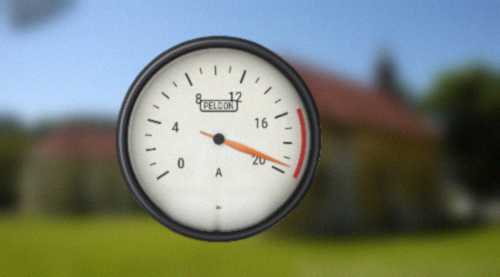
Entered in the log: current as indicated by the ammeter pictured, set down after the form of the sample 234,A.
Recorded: 19.5,A
